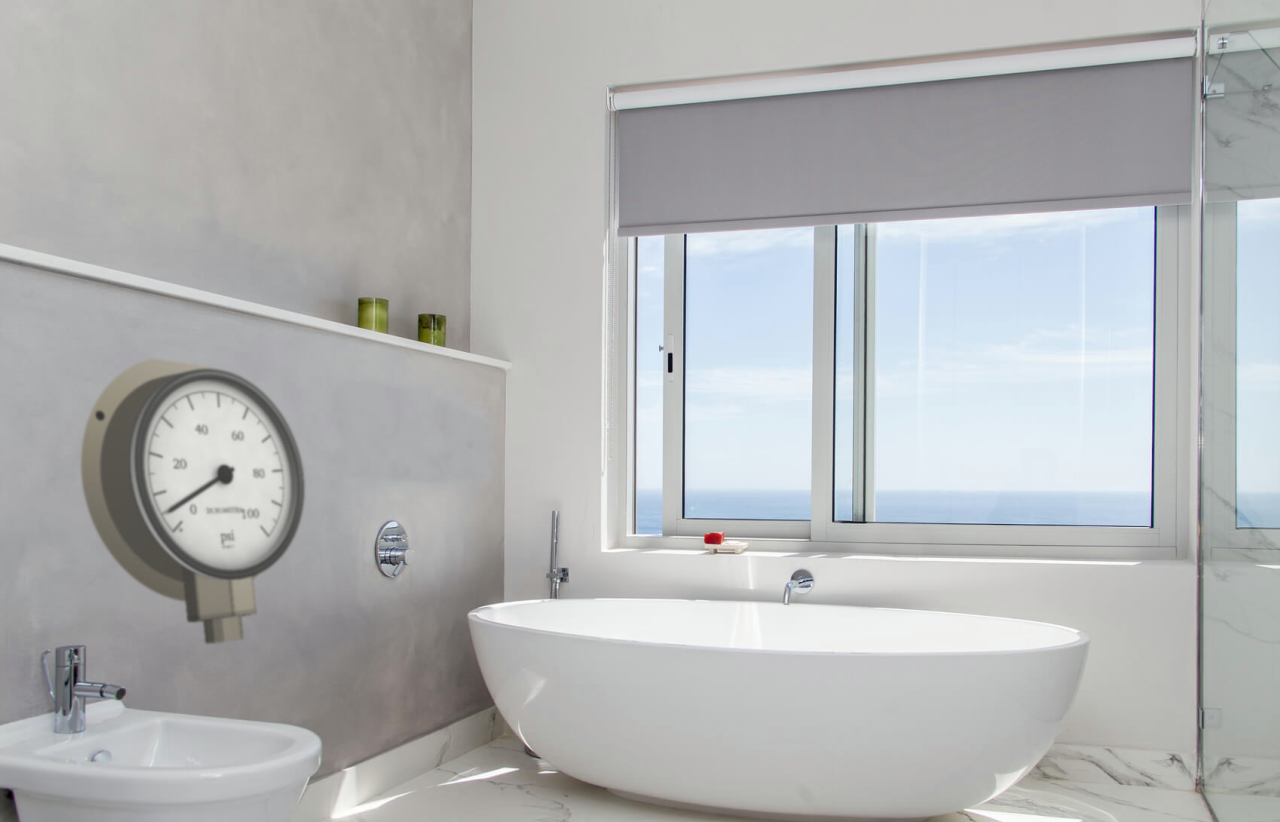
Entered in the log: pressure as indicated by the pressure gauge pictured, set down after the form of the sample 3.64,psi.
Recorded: 5,psi
